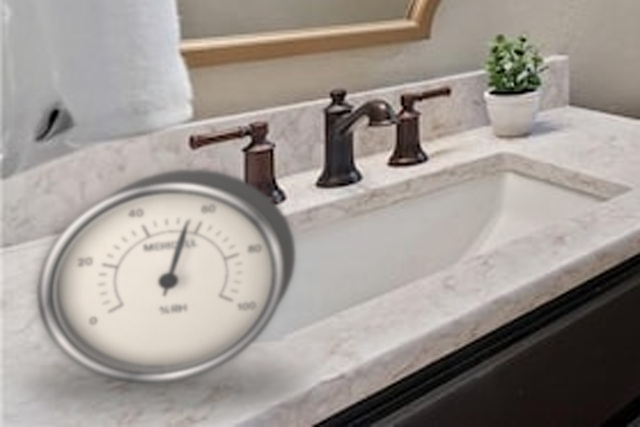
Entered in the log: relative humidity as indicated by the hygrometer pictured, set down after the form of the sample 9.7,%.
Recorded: 56,%
